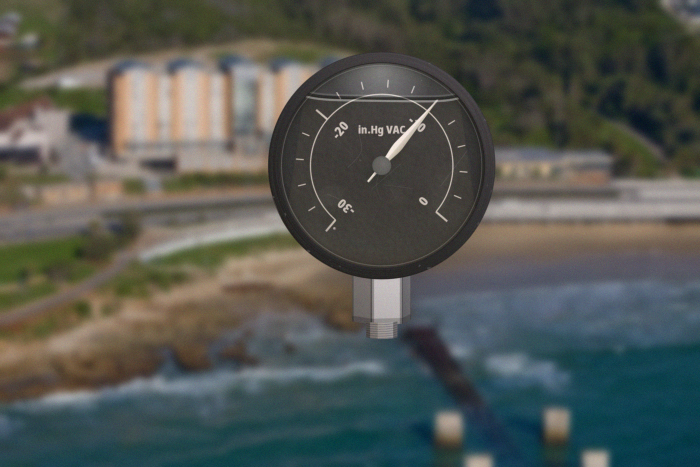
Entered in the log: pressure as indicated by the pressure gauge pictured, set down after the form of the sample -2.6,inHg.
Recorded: -10,inHg
